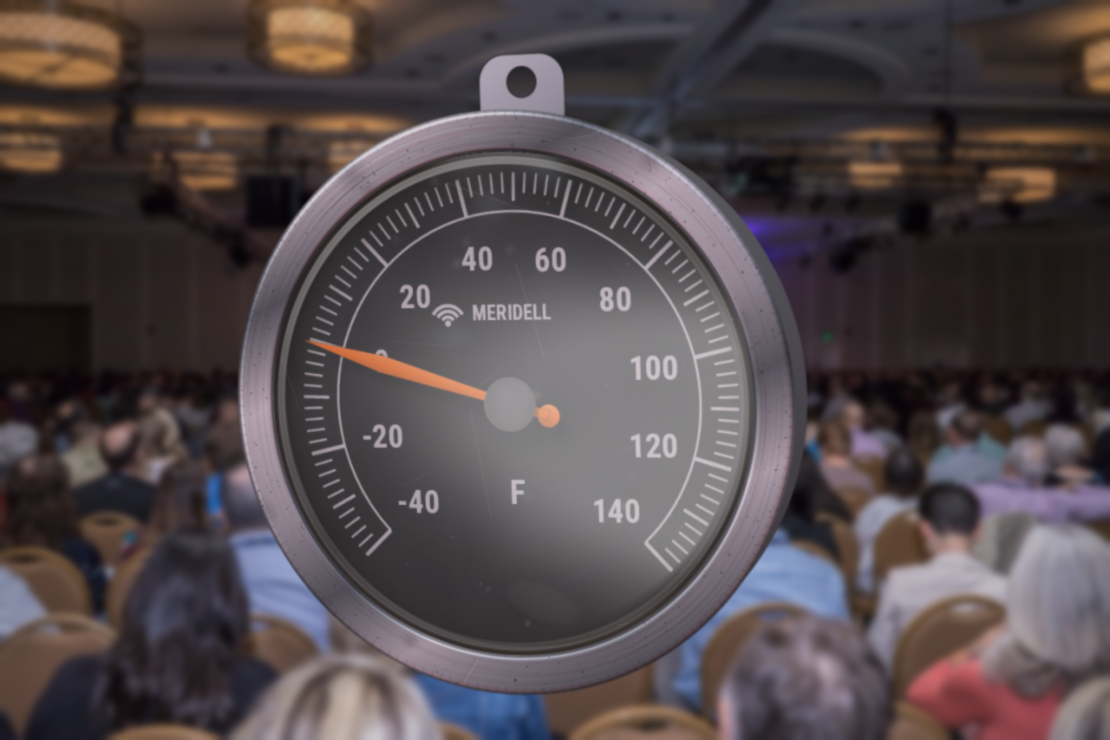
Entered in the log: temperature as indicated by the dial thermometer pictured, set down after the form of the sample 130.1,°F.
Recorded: 0,°F
